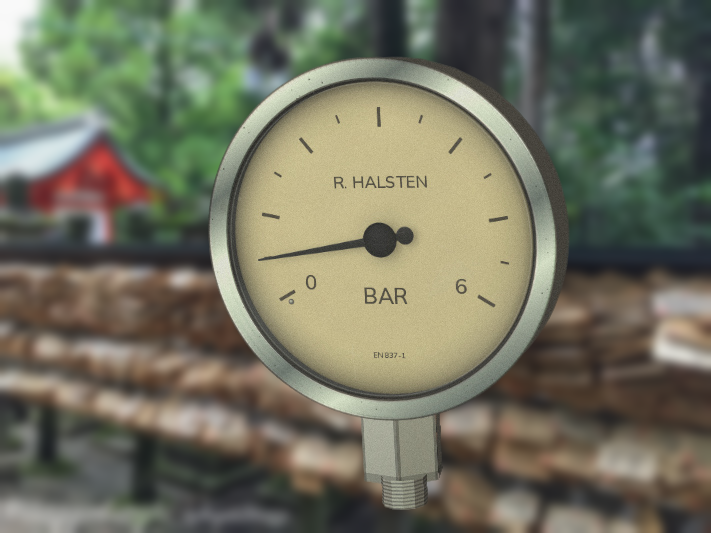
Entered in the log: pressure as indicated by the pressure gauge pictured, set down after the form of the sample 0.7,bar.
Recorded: 0.5,bar
